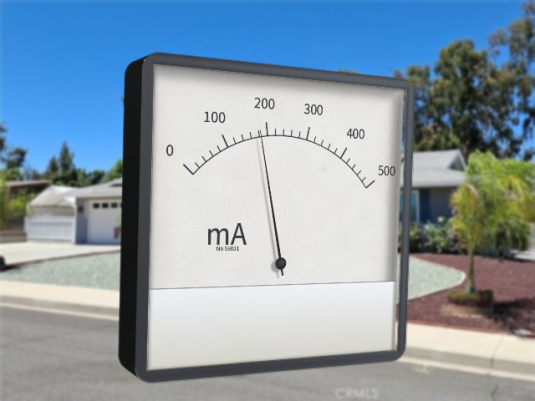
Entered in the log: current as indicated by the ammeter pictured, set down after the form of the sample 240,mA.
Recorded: 180,mA
